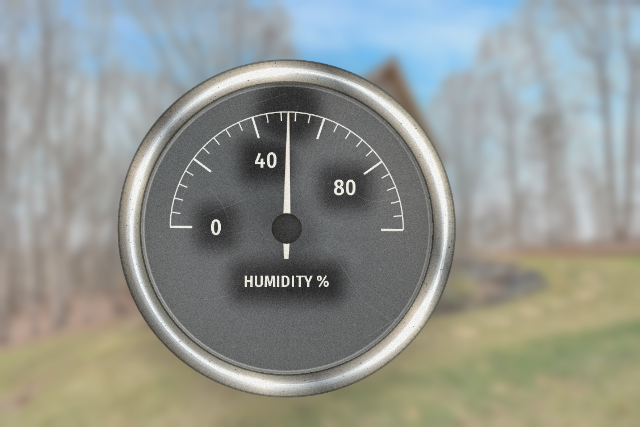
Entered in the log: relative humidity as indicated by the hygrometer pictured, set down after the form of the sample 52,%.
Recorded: 50,%
